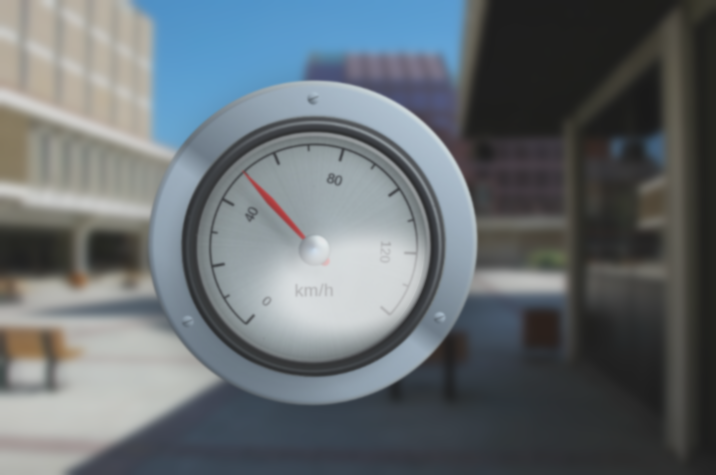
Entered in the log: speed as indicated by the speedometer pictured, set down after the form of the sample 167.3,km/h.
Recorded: 50,km/h
